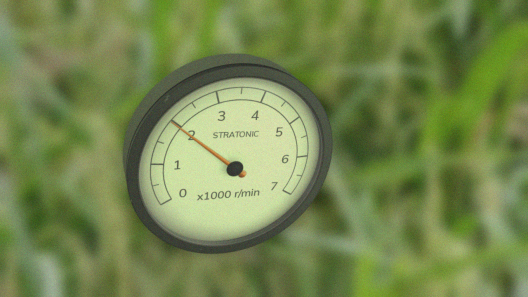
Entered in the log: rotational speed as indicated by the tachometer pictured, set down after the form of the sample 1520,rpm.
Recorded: 2000,rpm
